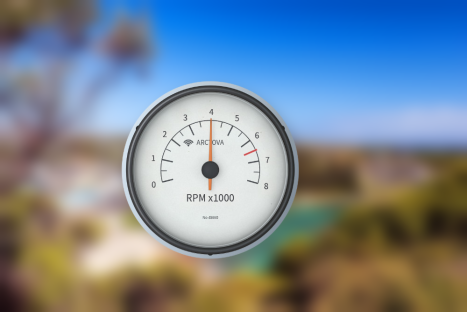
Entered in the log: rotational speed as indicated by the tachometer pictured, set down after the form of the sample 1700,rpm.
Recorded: 4000,rpm
